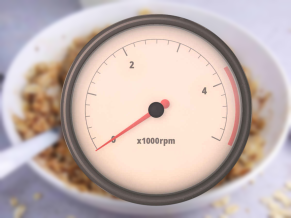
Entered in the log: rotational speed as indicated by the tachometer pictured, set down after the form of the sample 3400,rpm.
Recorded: 0,rpm
